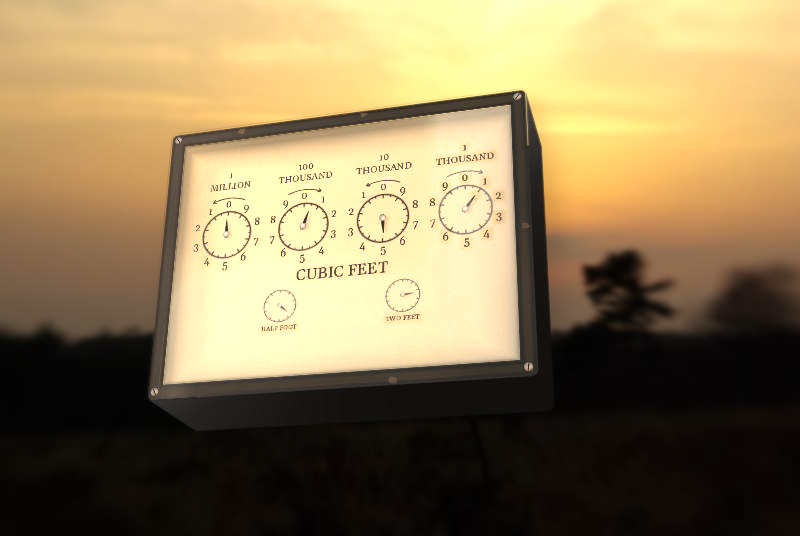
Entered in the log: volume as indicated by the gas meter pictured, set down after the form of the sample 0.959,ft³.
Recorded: 5100,ft³
